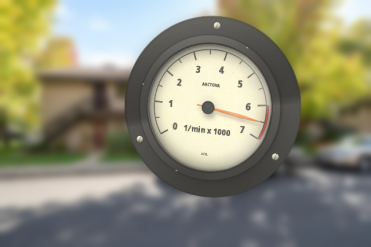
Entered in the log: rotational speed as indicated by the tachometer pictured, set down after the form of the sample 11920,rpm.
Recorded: 6500,rpm
